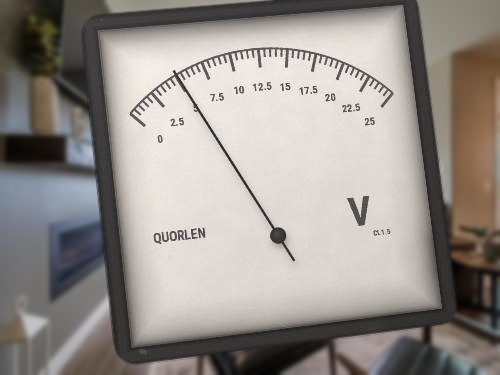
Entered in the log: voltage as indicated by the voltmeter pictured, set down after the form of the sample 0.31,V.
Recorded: 5,V
